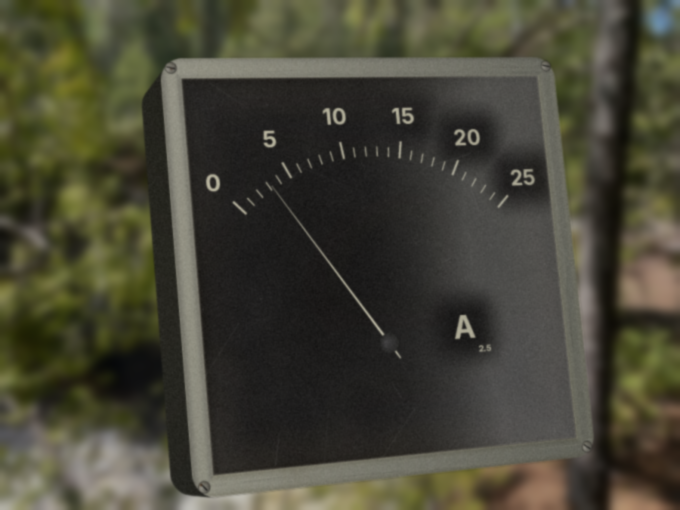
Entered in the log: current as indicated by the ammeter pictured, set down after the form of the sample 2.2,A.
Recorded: 3,A
